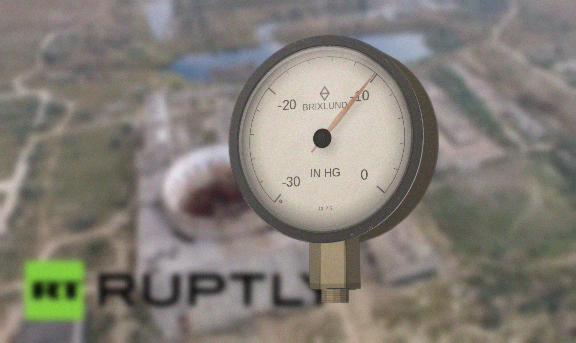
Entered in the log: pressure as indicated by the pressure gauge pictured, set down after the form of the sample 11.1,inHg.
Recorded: -10,inHg
